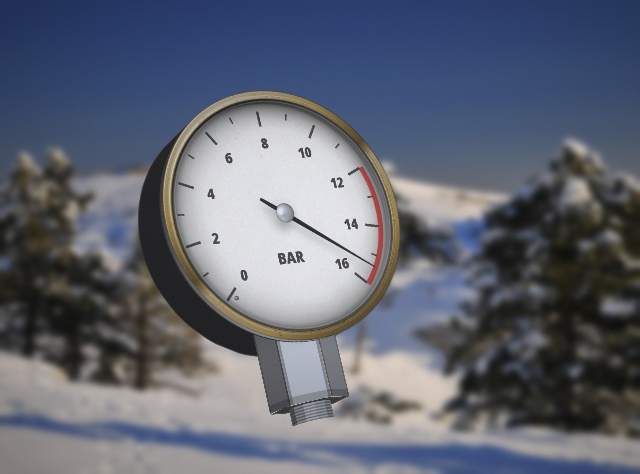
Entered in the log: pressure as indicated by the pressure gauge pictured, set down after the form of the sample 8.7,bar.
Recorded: 15.5,bar
